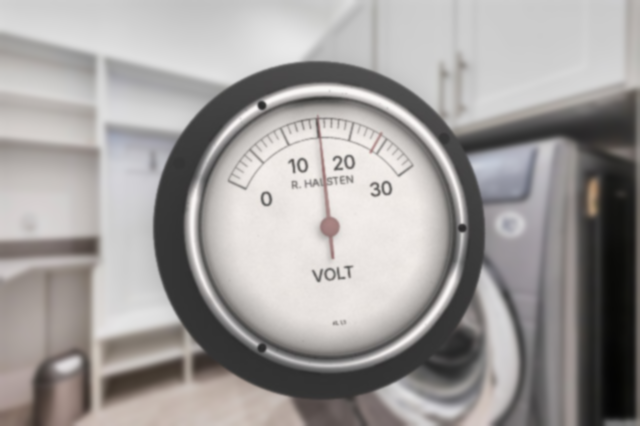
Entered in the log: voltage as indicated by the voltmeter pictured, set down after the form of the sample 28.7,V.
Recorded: 15,V
